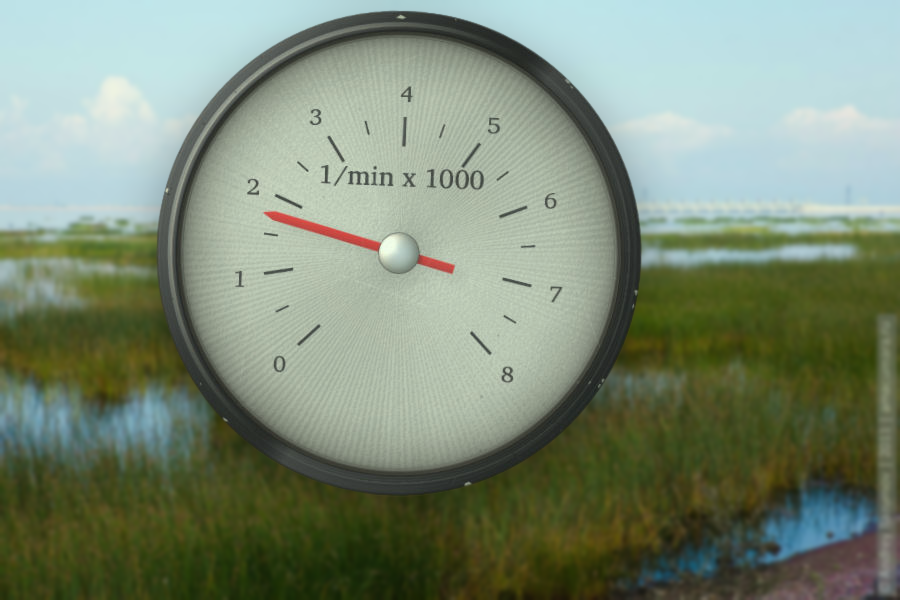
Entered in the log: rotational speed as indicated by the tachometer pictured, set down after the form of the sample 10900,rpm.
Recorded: 1750,rpm
